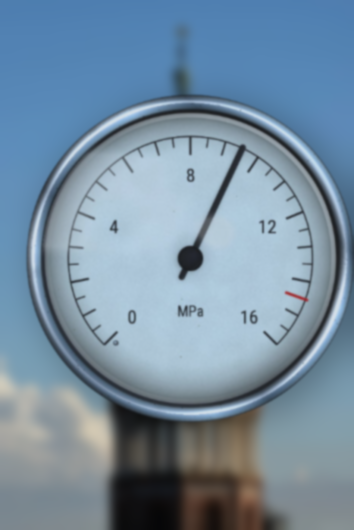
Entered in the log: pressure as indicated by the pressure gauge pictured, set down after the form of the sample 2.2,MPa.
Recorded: 9.5,MPa
